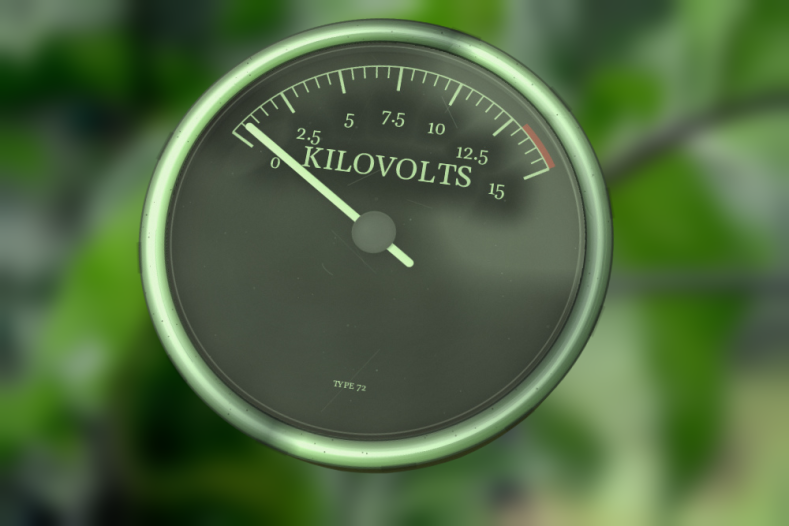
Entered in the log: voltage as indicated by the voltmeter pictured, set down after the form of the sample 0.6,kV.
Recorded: 0.5,kV
